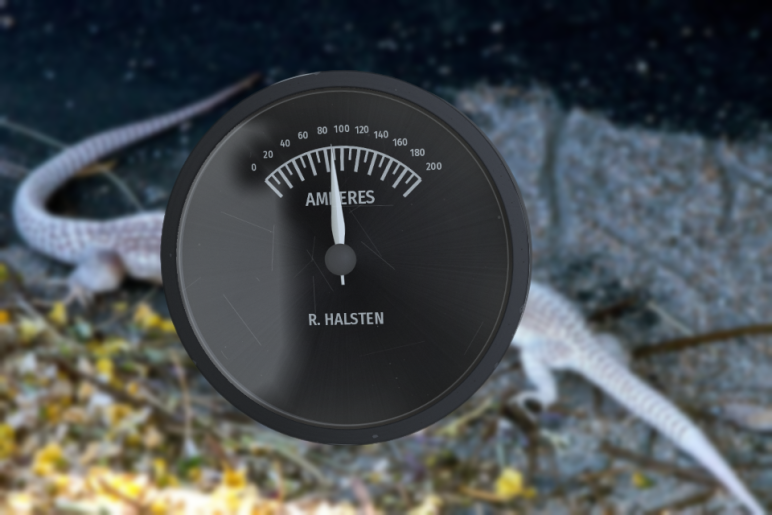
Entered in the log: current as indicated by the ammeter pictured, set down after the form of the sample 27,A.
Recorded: 90,A
